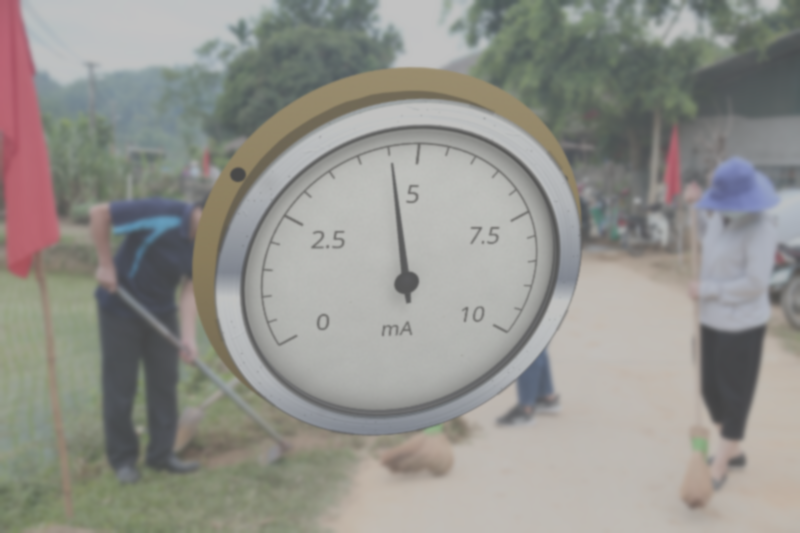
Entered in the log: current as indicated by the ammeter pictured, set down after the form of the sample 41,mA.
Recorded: 4.5,mA
